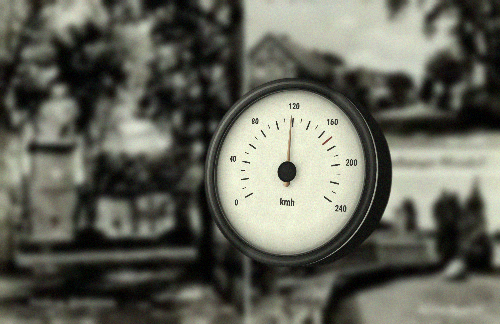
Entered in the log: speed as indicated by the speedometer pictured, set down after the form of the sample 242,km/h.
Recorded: 120,km/h
